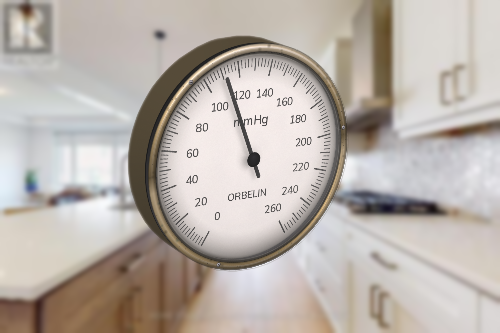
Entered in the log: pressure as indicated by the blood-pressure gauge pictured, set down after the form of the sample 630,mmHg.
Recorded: 110,mmHg
